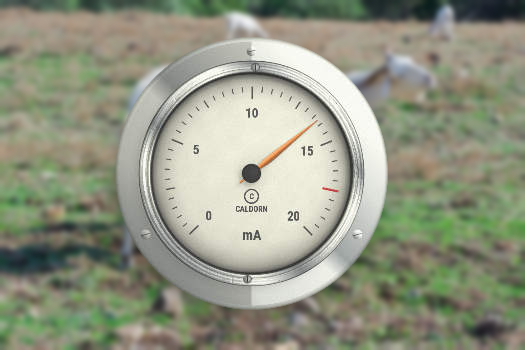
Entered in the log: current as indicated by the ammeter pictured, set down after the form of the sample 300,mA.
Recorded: 13.75,mA
